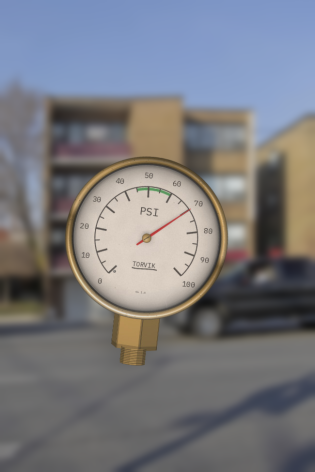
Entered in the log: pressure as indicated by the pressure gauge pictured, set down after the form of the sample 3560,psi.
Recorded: 70,psi
